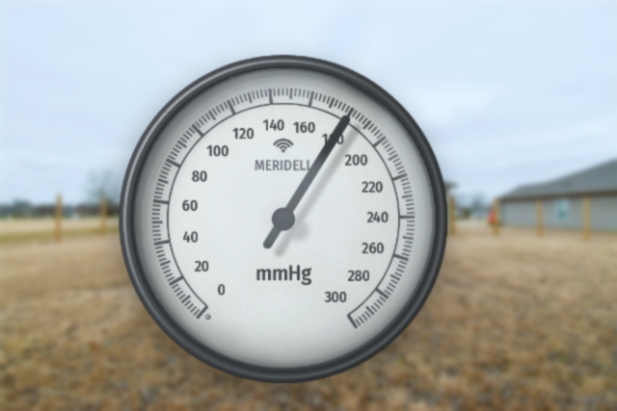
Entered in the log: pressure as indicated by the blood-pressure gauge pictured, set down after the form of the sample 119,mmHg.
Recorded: 180,mmHg
